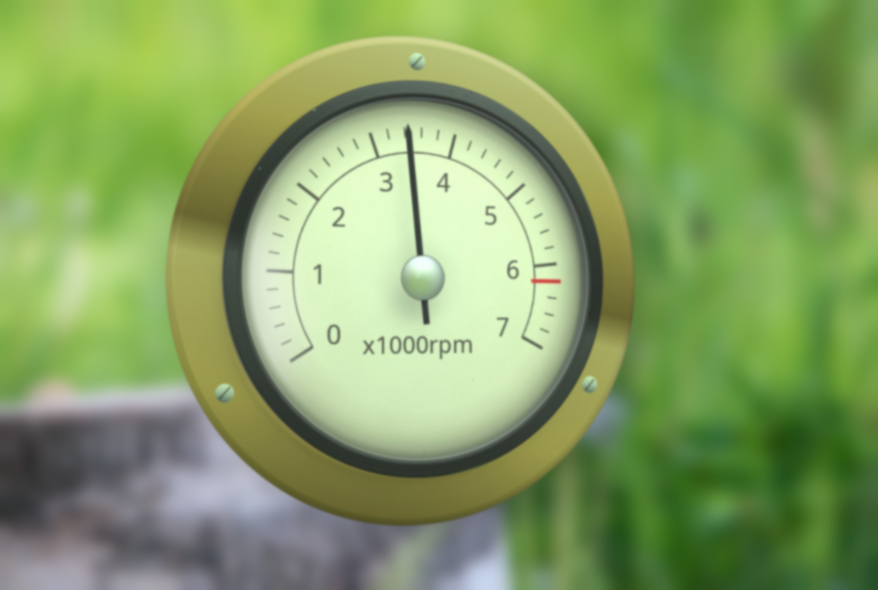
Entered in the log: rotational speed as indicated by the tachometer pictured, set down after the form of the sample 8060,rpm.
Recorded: 3400,rpm
